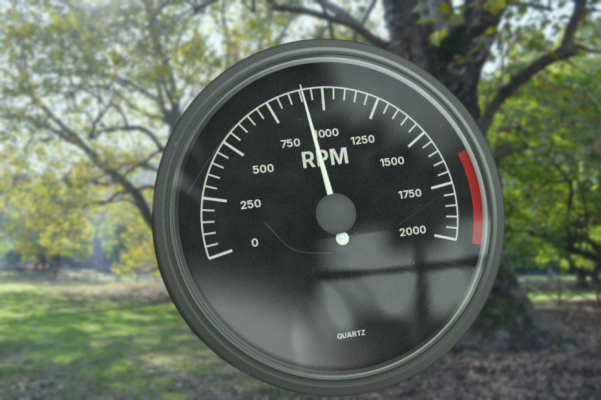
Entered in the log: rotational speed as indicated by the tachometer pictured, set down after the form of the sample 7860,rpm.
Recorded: 900,rpm
